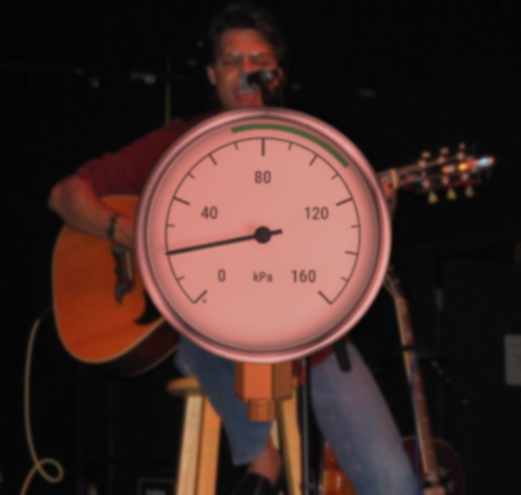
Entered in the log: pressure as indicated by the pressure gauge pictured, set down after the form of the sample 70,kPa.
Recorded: 20,kPa
